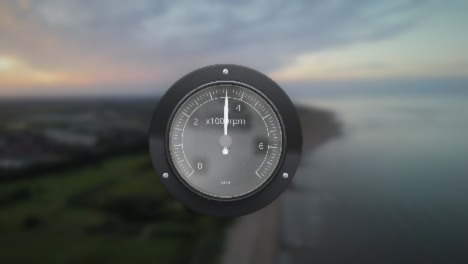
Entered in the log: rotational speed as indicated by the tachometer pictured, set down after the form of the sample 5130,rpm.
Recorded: 3500,rpm
